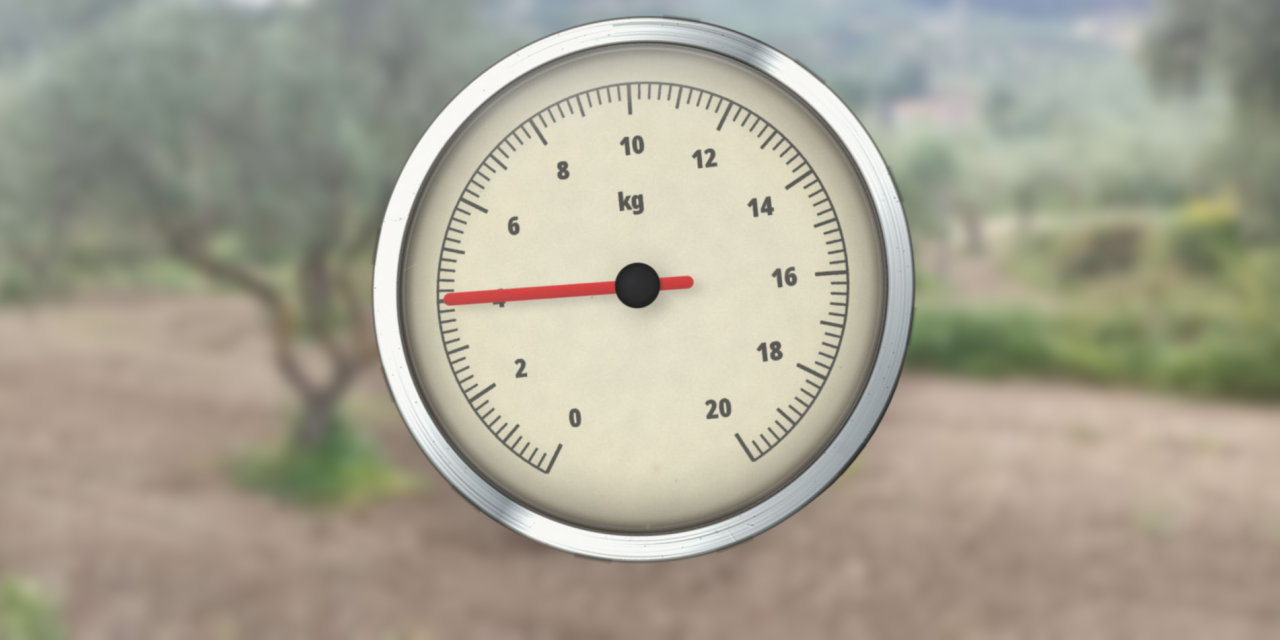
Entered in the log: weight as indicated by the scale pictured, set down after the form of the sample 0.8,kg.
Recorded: 4,kg
